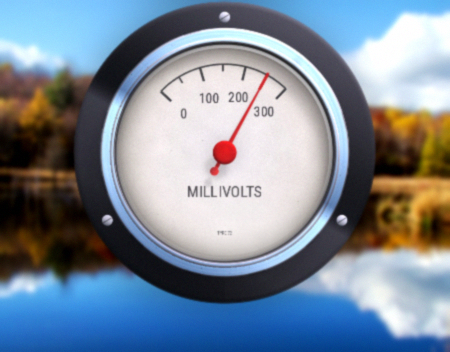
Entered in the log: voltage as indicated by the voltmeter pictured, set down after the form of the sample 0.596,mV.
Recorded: 250,mV
